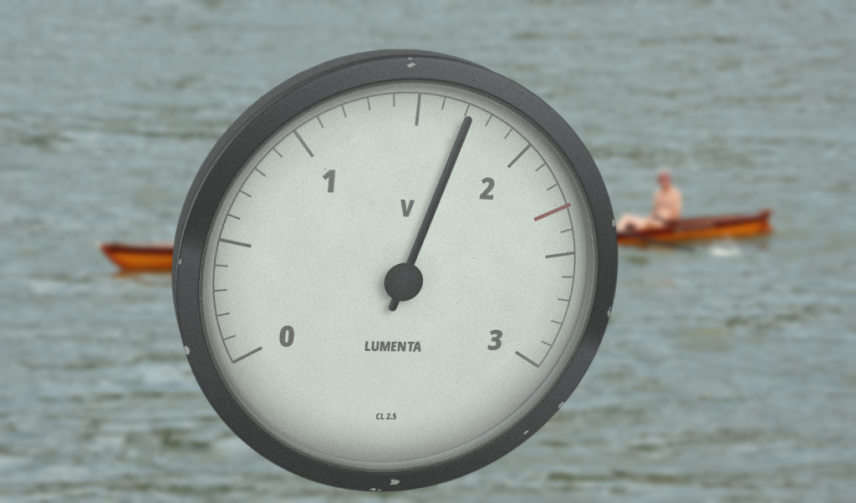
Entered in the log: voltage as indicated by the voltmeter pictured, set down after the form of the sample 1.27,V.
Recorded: 1.7,V
